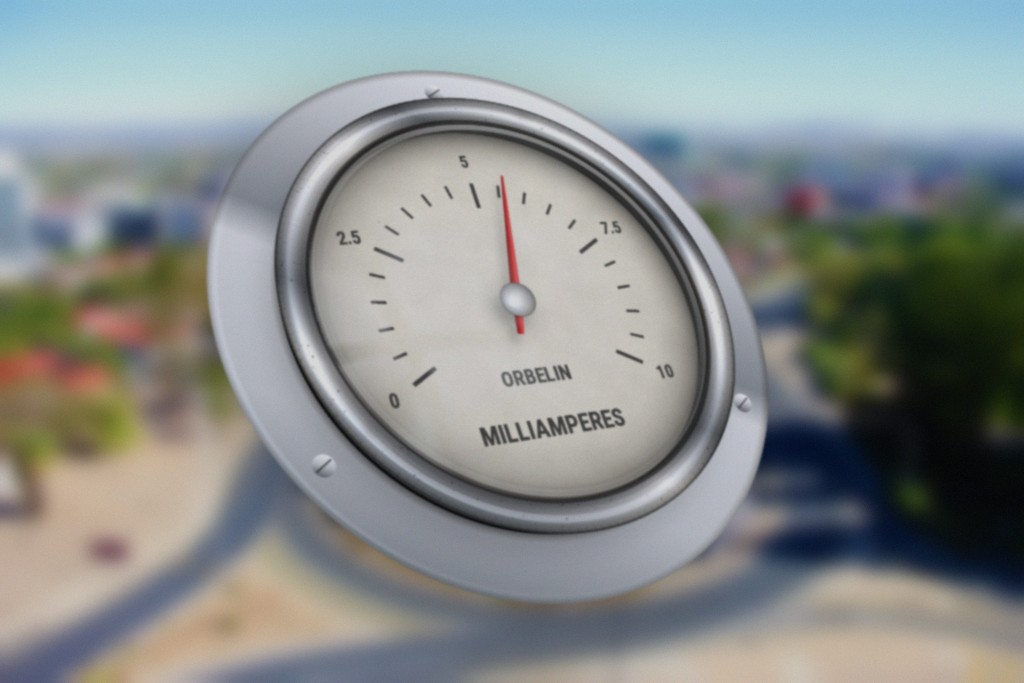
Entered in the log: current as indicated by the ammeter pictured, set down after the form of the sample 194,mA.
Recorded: 5.5,mA
